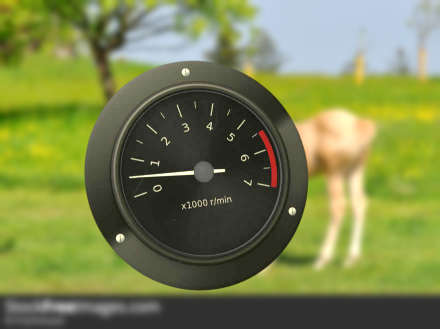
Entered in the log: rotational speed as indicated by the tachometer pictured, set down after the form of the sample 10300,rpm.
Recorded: 500,rpm
